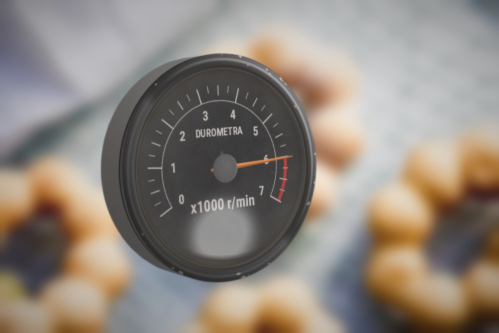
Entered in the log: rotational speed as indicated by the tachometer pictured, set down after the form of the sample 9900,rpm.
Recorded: 6000,rpm
